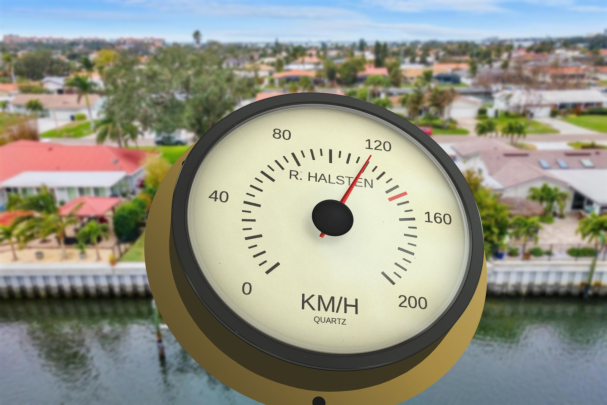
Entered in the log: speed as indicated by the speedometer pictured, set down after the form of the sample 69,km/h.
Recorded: 120,km/h
